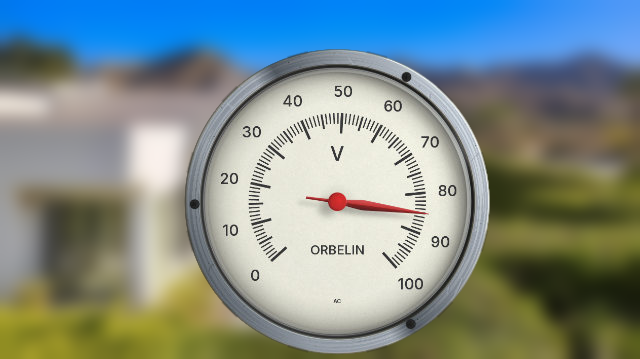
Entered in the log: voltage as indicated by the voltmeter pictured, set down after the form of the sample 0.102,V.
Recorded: 85,V
